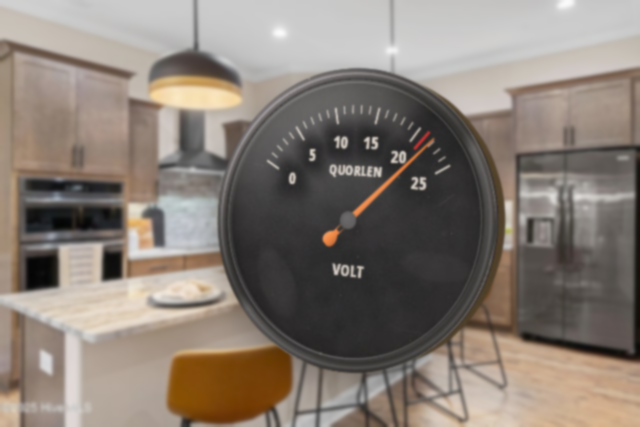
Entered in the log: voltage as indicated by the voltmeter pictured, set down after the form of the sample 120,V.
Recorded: 22,V
